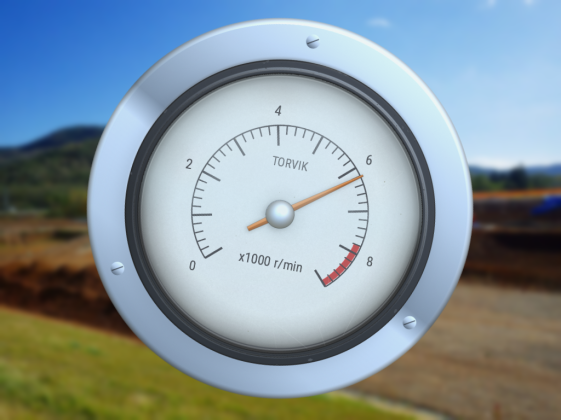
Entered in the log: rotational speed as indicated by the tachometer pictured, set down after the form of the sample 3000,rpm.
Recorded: 6200,rpm
